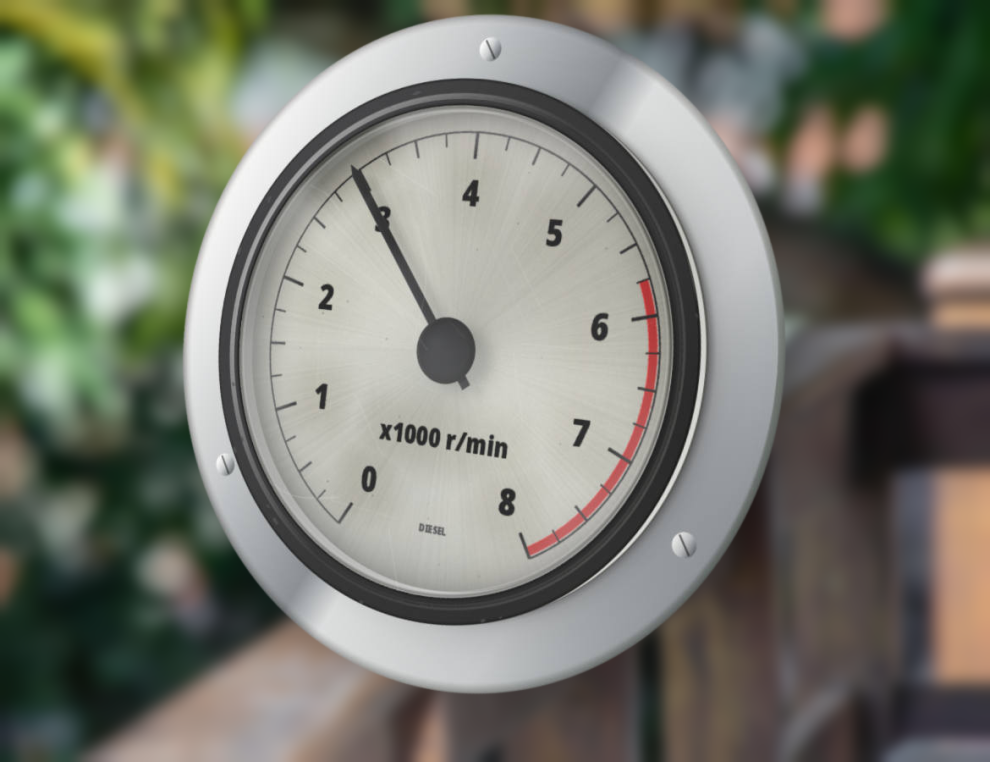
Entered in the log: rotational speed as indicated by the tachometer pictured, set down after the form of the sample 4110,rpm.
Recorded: 3000,rpm
